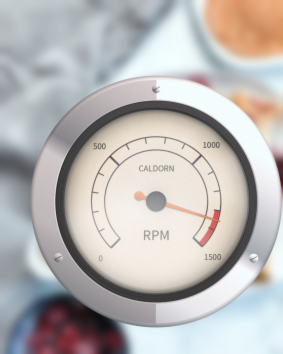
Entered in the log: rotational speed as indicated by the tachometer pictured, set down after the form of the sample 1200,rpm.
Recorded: 1350,rpm
